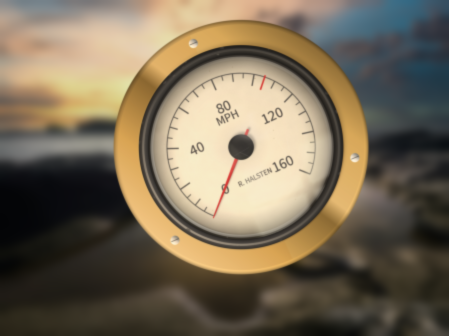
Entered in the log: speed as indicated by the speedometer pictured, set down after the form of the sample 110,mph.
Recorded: 0,mph
